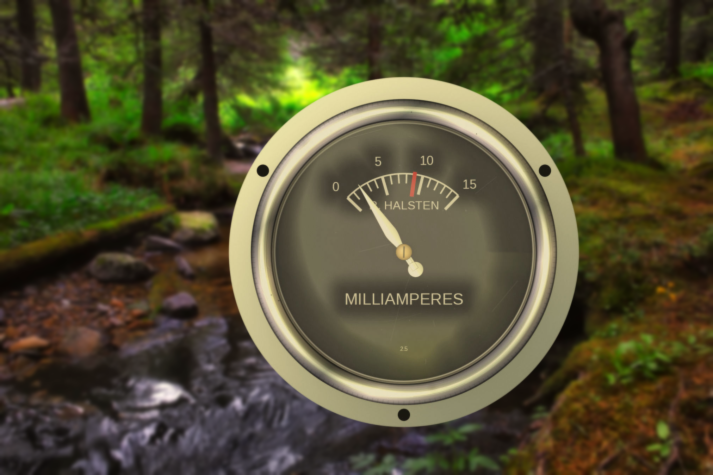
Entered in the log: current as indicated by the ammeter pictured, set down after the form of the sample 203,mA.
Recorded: 2,mA
